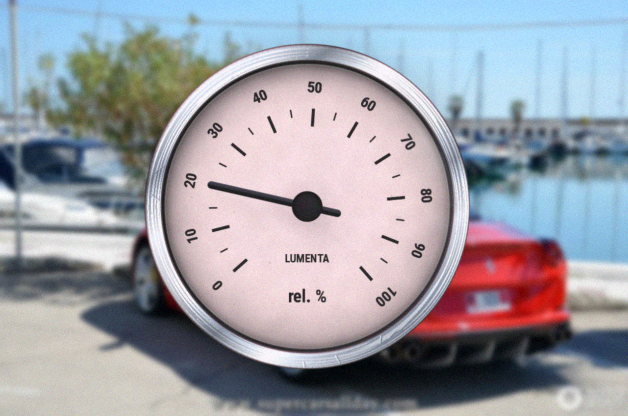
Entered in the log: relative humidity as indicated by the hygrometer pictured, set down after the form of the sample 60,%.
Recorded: 20,%
